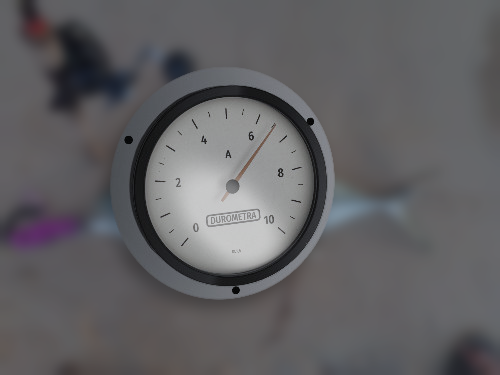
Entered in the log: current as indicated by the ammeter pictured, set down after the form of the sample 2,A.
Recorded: 6.5,A
